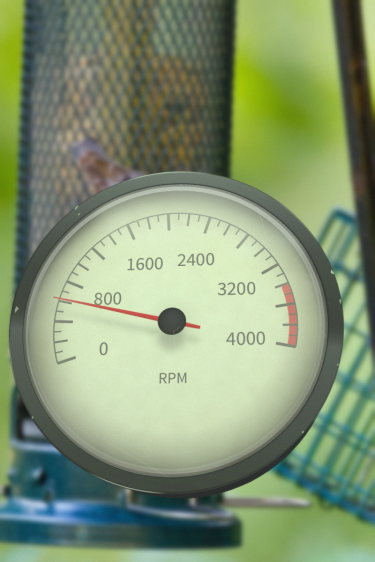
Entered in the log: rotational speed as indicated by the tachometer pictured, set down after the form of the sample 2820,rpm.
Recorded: 600,rpm
